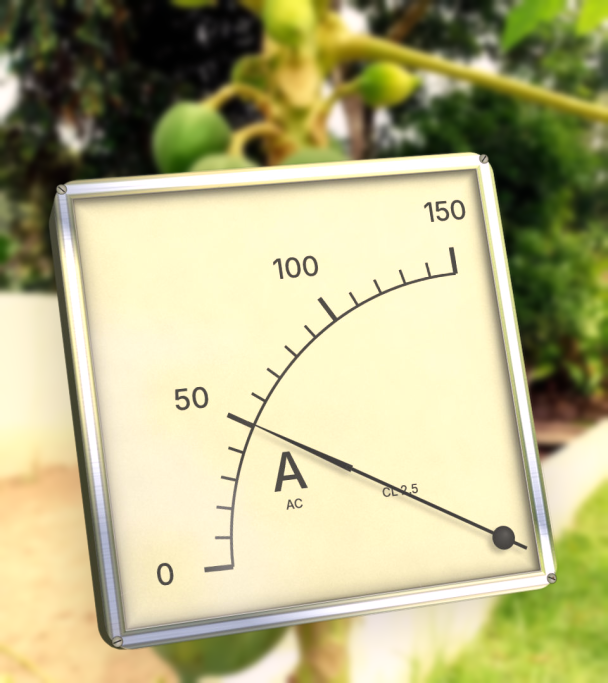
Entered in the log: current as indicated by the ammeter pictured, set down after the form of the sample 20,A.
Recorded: 50,A
